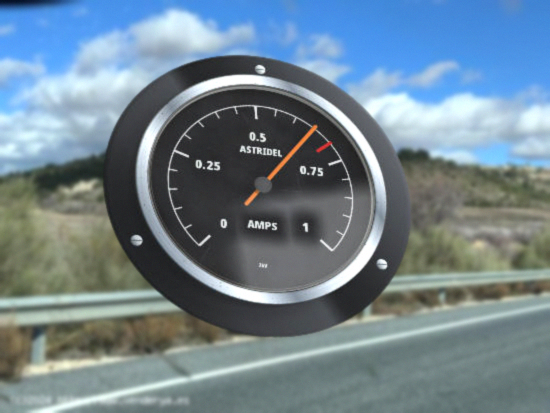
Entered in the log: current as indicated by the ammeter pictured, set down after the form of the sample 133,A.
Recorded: 0.65,A
